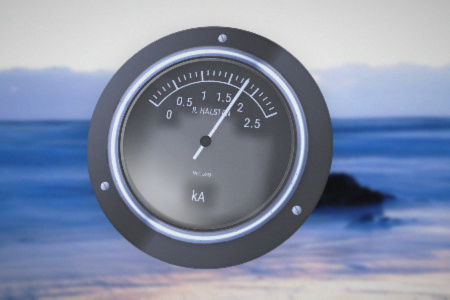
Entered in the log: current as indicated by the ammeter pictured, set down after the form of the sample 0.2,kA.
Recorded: 1.8,kA
